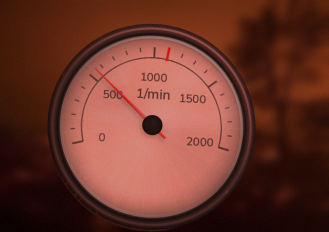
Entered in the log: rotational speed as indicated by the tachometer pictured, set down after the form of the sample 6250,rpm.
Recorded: 550,rpm
